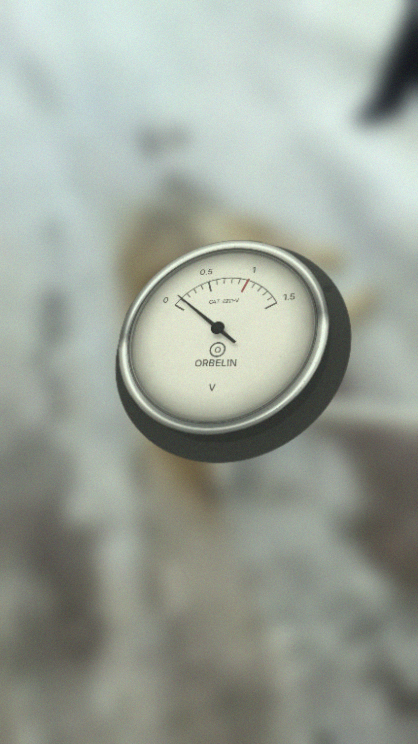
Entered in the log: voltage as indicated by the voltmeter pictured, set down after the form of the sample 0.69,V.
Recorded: 0.1,V
